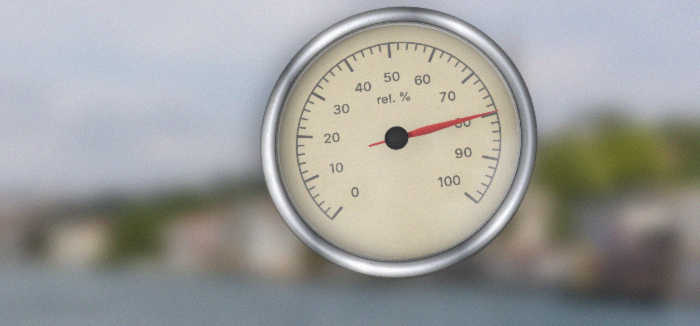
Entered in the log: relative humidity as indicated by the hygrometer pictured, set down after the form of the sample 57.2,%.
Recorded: 80,%
